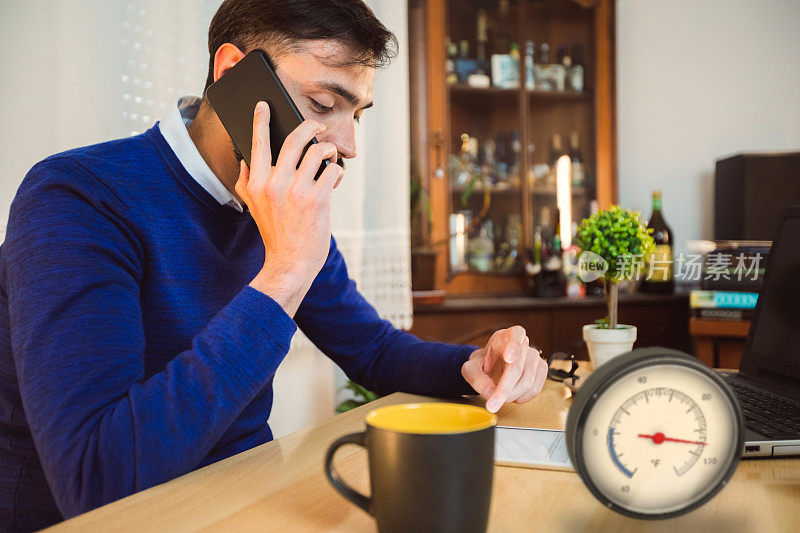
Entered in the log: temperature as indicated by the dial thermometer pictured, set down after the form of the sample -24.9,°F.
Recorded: 110,°F
